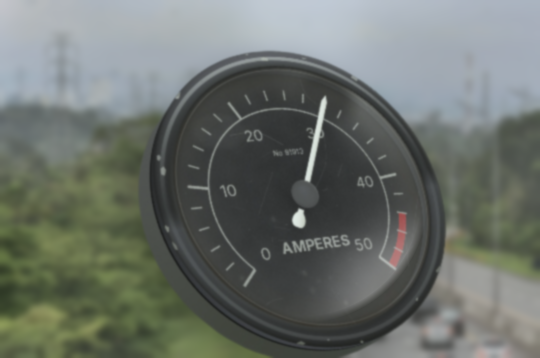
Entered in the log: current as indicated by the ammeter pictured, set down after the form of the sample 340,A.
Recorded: 30,A
